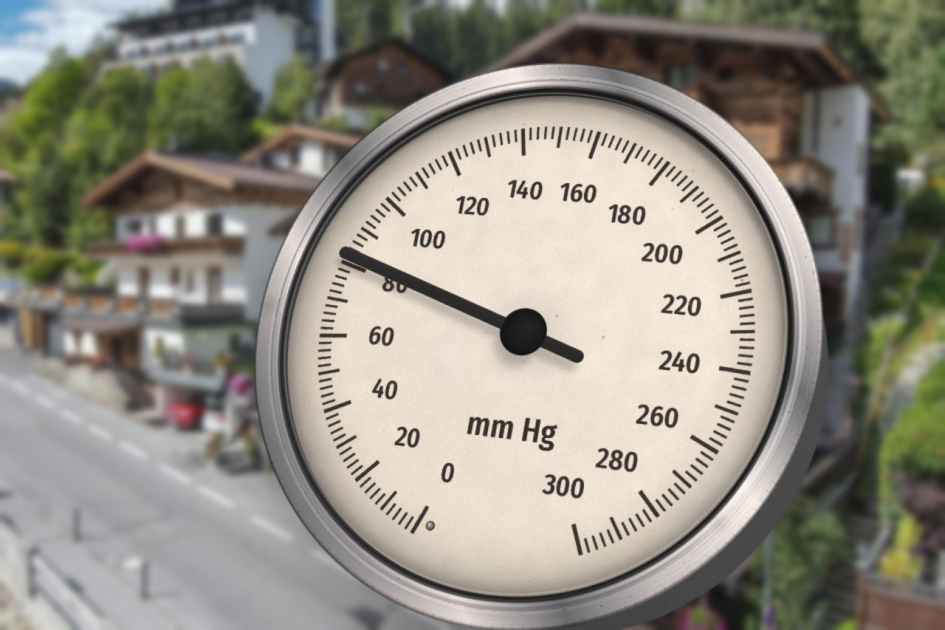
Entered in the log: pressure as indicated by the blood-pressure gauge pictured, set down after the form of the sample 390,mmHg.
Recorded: 82,mmHg
